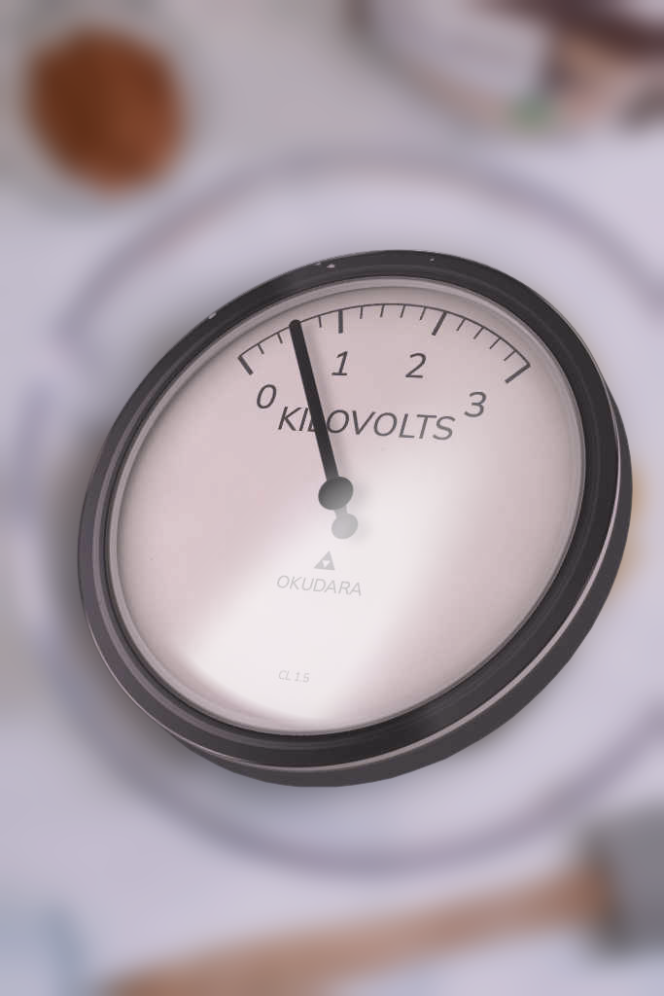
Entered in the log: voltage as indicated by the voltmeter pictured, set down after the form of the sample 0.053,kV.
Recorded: 0.6,kV
